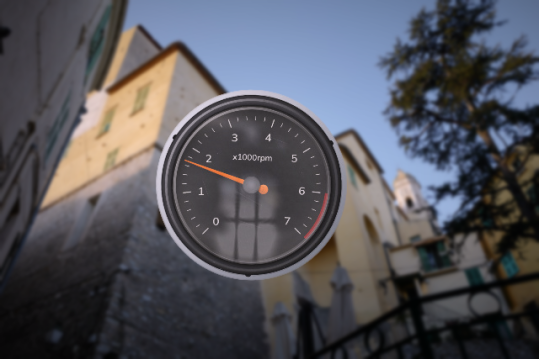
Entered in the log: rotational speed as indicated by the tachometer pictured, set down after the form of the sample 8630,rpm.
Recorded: 1700,rpm
